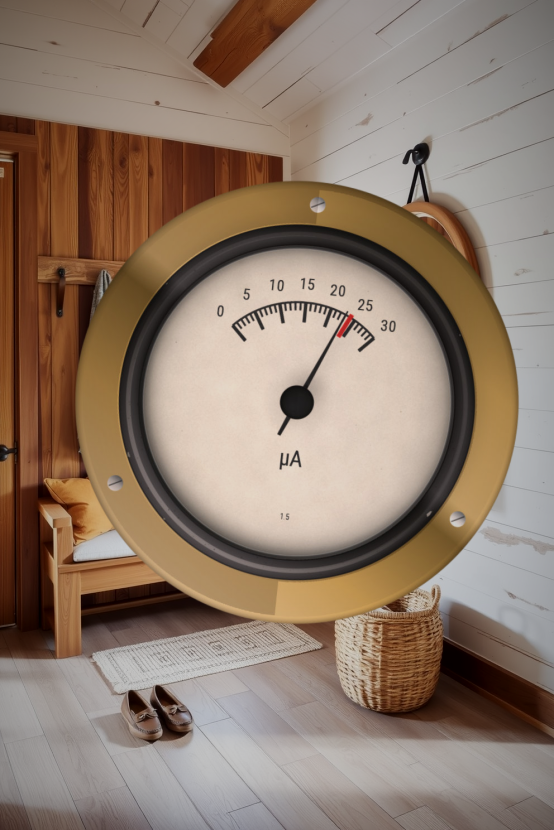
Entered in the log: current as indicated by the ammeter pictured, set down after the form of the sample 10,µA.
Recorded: 23,µA
